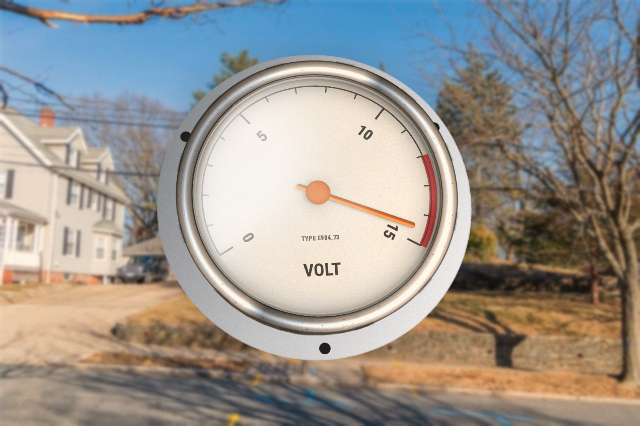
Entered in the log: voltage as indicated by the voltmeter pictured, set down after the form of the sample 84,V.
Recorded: 14.5,V
